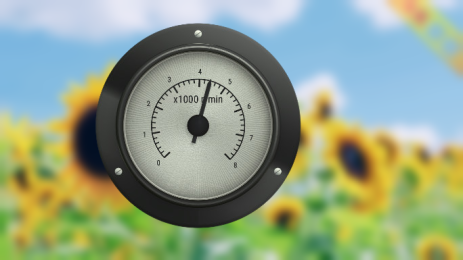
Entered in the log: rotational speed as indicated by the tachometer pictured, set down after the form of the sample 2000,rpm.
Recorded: 4400,rpm
